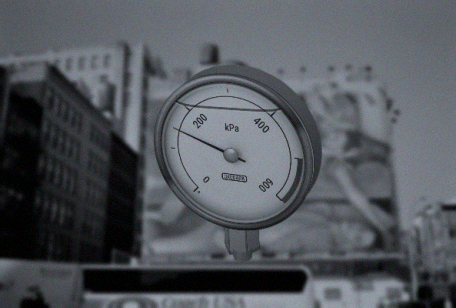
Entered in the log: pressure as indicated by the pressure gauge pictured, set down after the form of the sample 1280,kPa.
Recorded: 150,kPa
